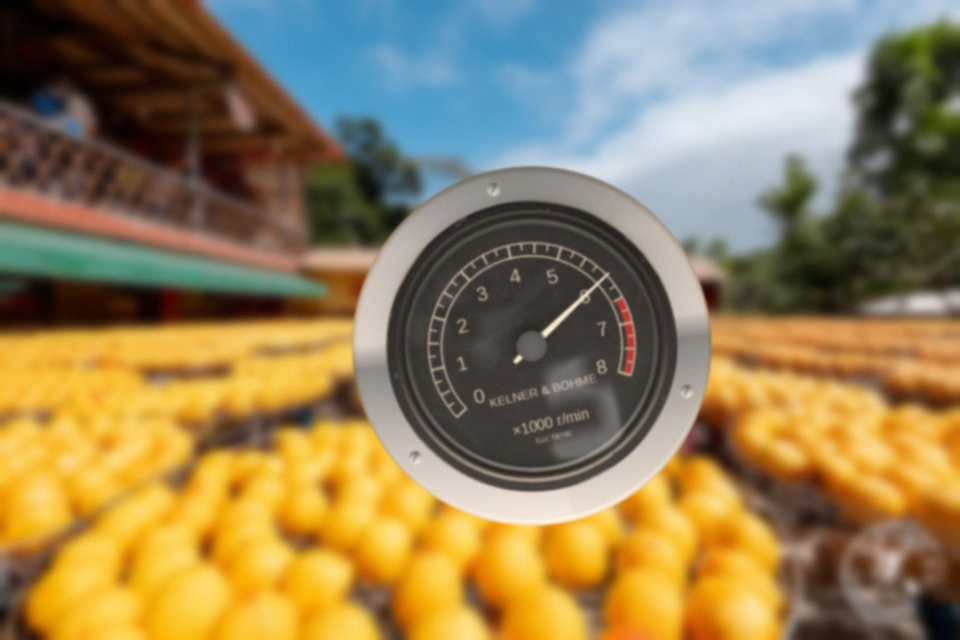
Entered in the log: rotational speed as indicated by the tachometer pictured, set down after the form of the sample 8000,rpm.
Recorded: 6000,rpm
